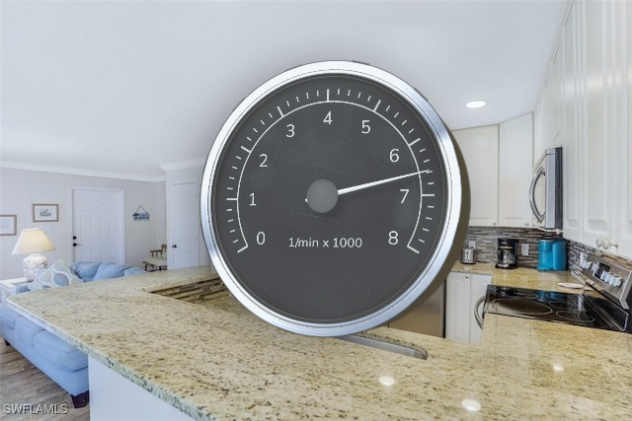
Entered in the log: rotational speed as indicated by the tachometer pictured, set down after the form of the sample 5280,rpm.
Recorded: 6600,rpm
